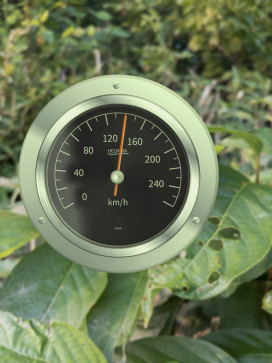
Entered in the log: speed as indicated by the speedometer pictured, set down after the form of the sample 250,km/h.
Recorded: 140,km/h
